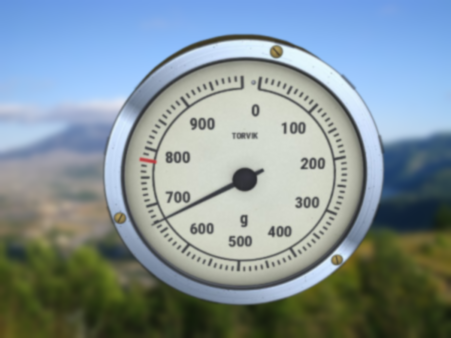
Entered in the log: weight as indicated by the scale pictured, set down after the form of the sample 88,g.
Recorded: 670,g
